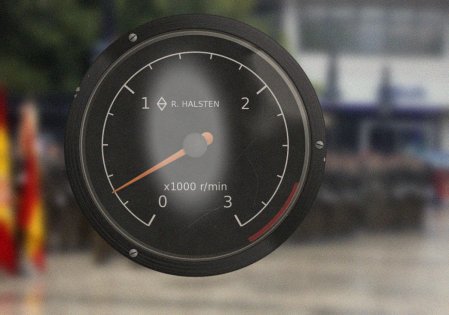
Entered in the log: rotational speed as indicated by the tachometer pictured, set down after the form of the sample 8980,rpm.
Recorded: 300,rpm
